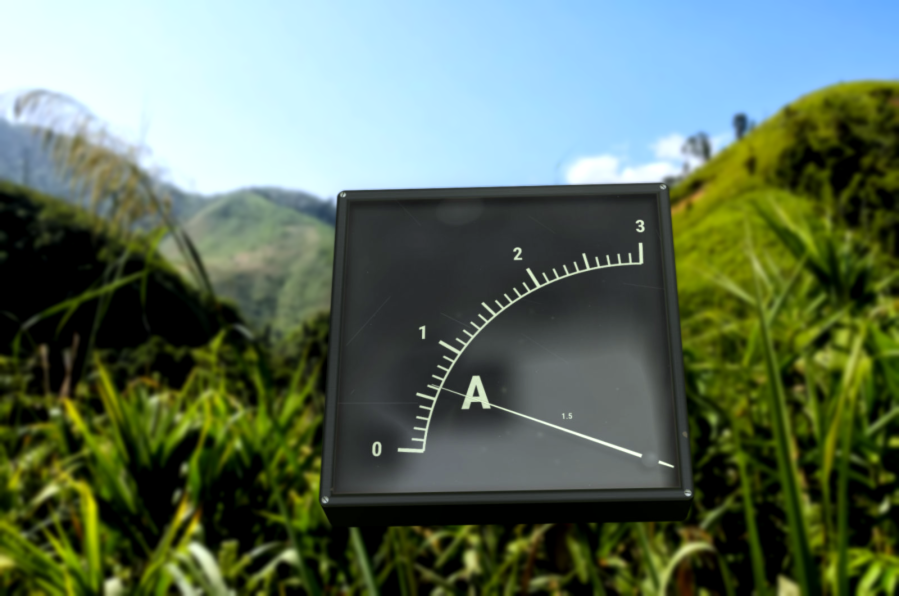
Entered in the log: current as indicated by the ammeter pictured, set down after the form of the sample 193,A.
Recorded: 0.6,A
